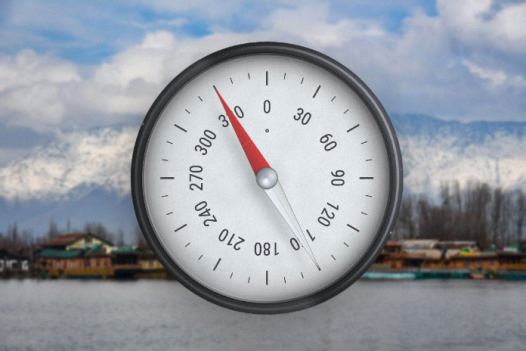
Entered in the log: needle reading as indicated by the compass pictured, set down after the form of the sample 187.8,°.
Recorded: 330,°
